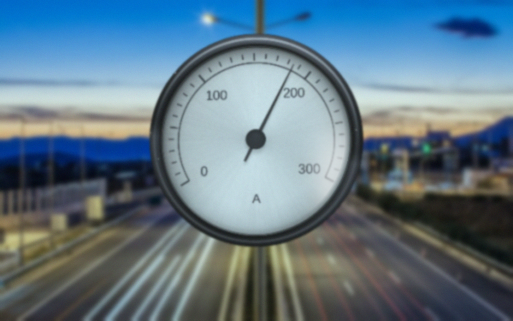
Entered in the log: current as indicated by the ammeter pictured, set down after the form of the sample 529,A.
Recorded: 185,A
